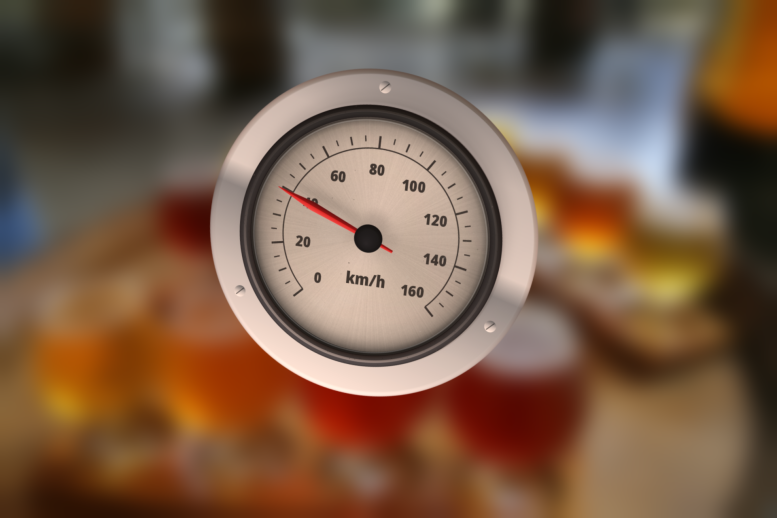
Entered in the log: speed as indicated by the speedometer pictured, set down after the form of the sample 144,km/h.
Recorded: 40,km/h
